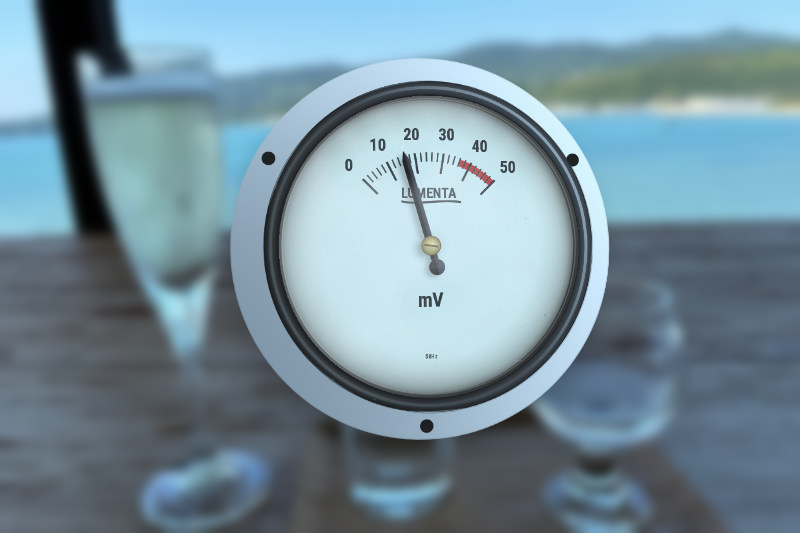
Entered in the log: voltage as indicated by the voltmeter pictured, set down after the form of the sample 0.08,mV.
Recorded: 16,mV
